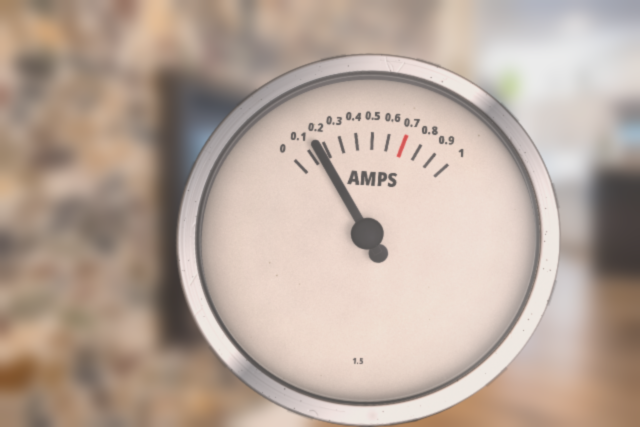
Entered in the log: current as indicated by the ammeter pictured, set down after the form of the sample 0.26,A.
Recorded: 0.15,A
